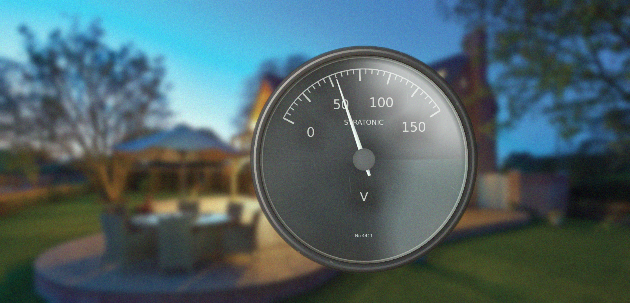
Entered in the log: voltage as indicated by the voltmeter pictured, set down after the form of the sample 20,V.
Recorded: 55,V
